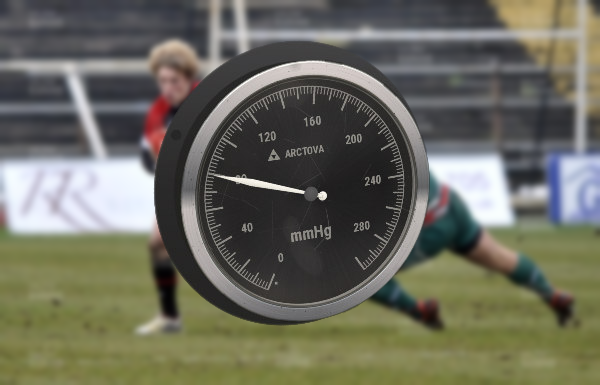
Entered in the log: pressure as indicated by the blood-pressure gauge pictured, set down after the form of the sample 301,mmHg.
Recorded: 80,mmHg
